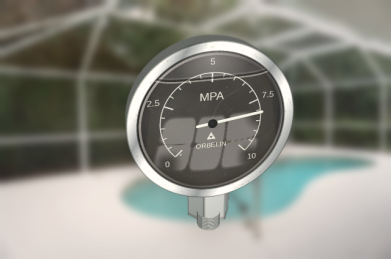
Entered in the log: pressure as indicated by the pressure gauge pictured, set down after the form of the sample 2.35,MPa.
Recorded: 8,MPa
